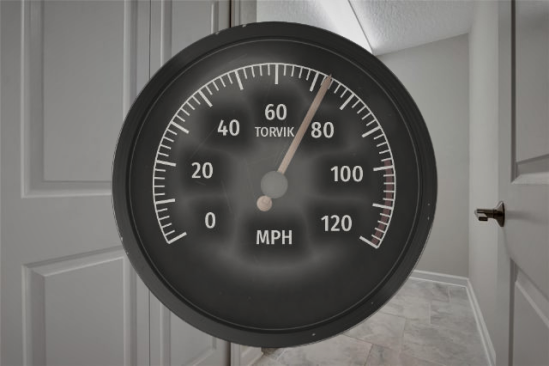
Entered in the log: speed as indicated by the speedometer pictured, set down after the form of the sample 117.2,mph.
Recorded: 73,mph
